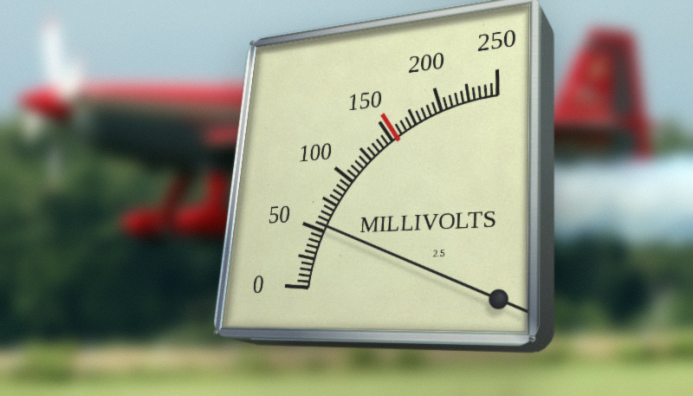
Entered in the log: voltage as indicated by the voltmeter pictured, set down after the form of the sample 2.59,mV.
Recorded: 55,mV
